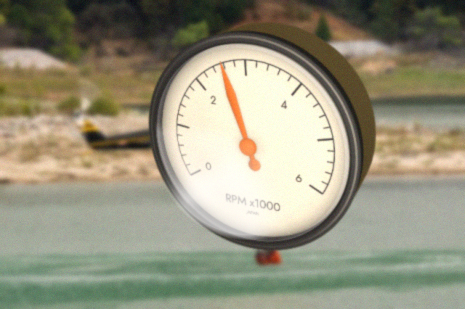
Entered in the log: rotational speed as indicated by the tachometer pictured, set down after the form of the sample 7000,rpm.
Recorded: 2600,rpm
